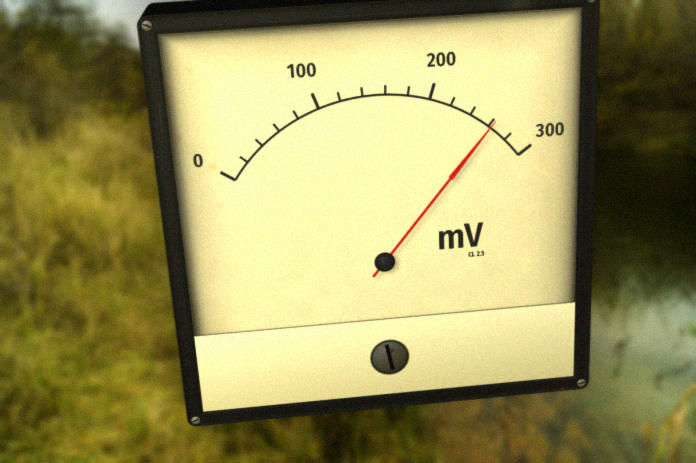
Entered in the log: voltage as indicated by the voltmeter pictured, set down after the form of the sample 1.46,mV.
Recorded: 260,mV
